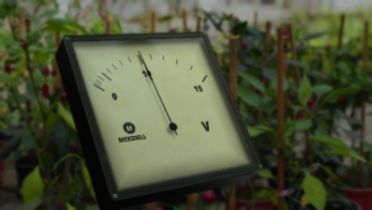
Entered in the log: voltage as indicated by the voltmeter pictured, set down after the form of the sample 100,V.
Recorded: 10,V
